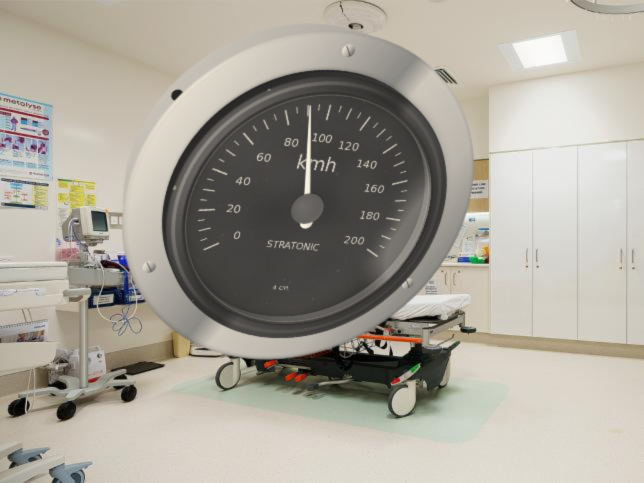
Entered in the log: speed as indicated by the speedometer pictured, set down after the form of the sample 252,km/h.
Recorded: 90,km/h
